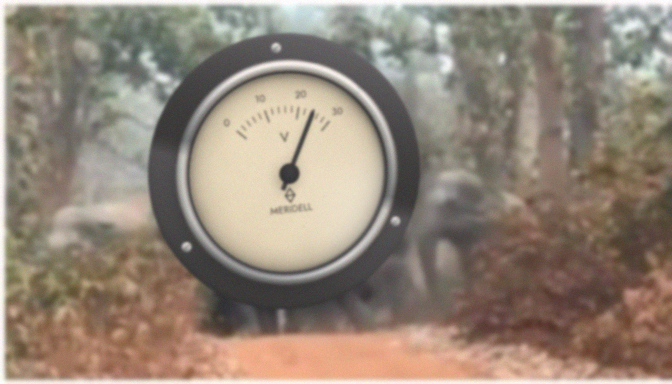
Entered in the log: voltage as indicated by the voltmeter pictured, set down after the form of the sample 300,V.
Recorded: 24,V
